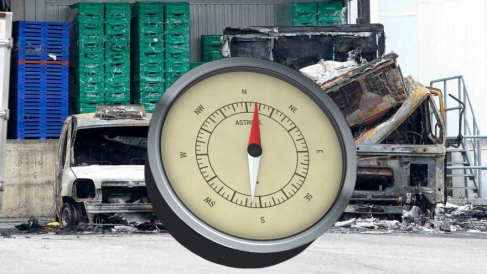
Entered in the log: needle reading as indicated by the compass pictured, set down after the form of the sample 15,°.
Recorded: 10,°
